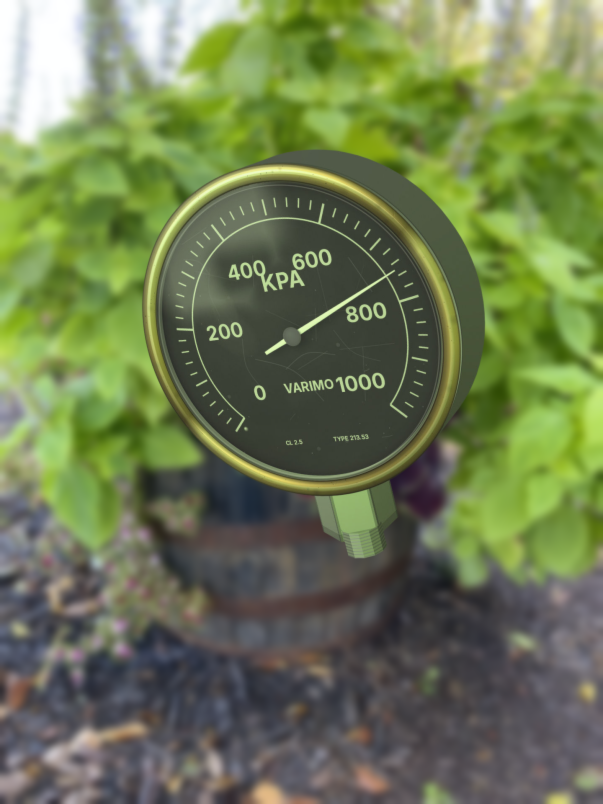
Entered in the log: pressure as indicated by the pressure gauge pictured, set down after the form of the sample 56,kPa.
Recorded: 750,kPa
